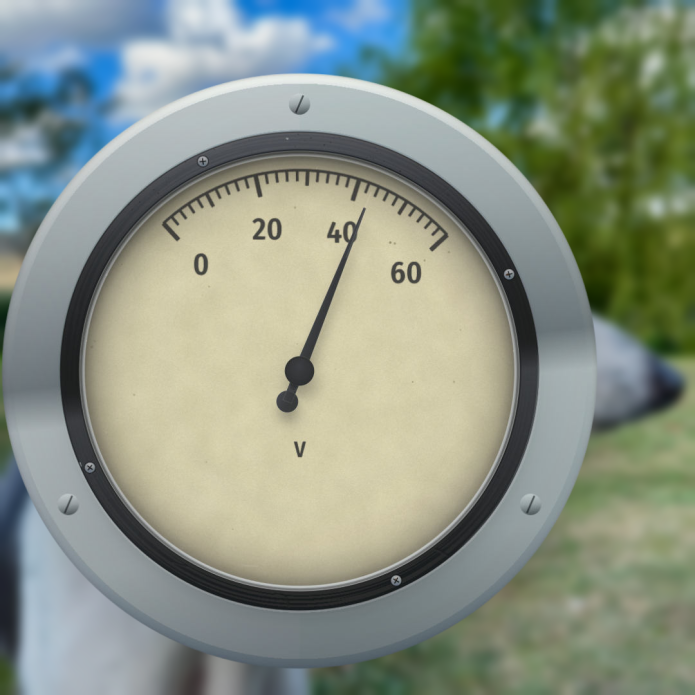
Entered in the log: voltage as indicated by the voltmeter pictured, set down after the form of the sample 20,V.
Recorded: 43,V
